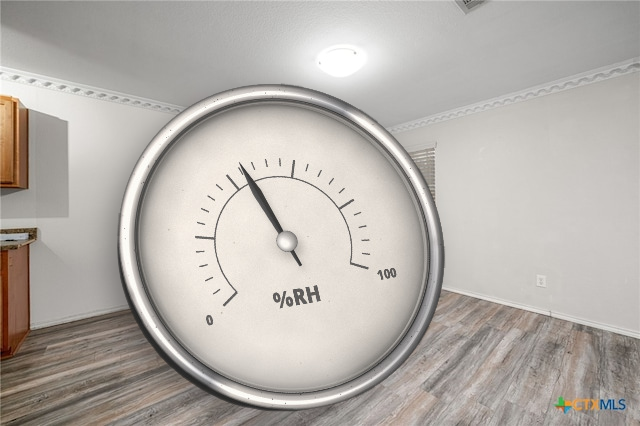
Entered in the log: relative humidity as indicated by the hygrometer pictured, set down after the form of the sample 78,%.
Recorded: 44,%
